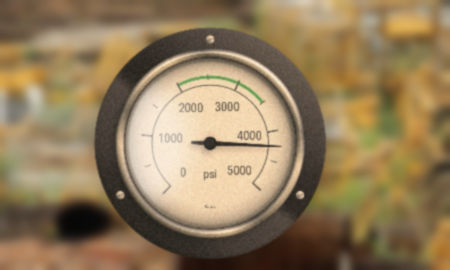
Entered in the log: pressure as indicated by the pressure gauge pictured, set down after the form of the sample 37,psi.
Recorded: 4250,psi
